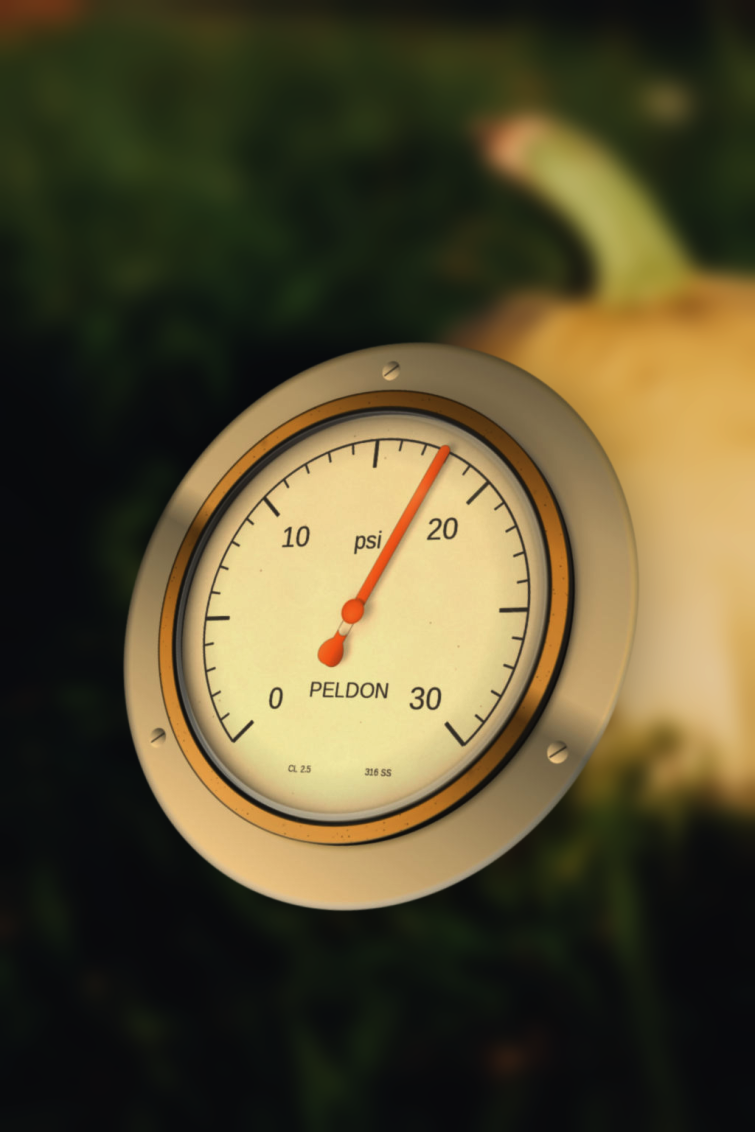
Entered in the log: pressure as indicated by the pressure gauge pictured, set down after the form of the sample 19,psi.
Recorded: 18,psi
